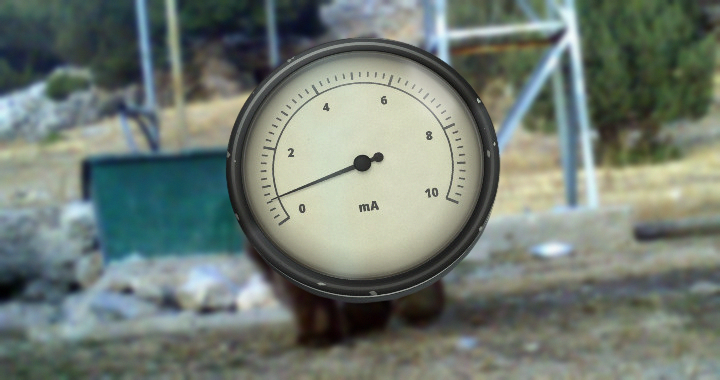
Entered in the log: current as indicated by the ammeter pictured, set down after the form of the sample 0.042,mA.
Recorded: 0.6,mA
